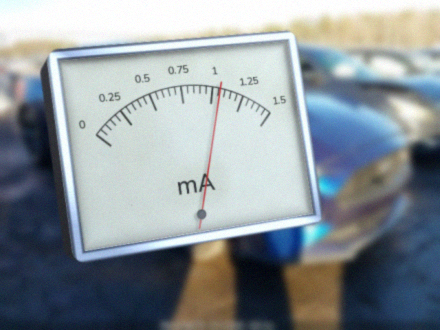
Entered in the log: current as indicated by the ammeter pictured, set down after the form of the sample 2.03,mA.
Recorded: 1.05,mA
